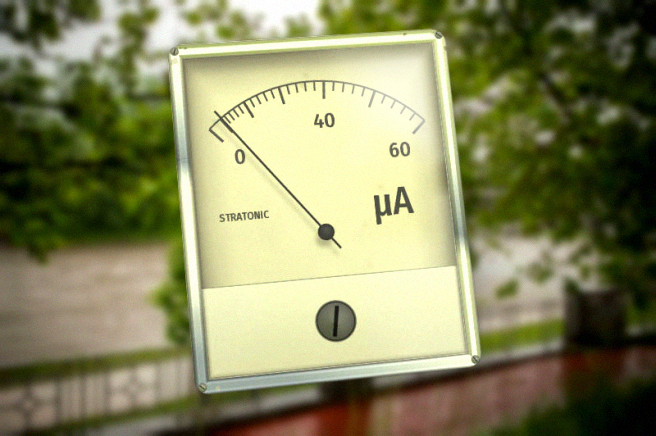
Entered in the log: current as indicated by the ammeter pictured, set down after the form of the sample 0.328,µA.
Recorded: 10,µA
